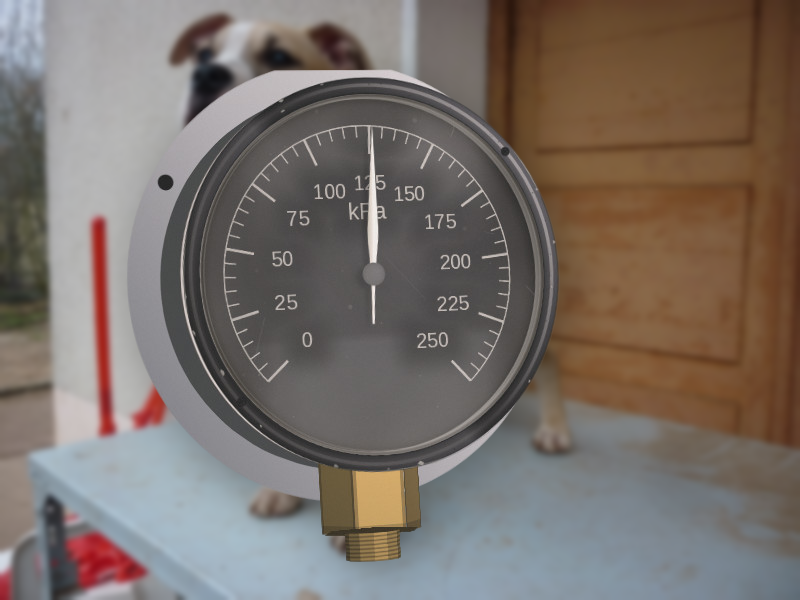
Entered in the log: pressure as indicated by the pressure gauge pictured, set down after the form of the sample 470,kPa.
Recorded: 125,kPa
